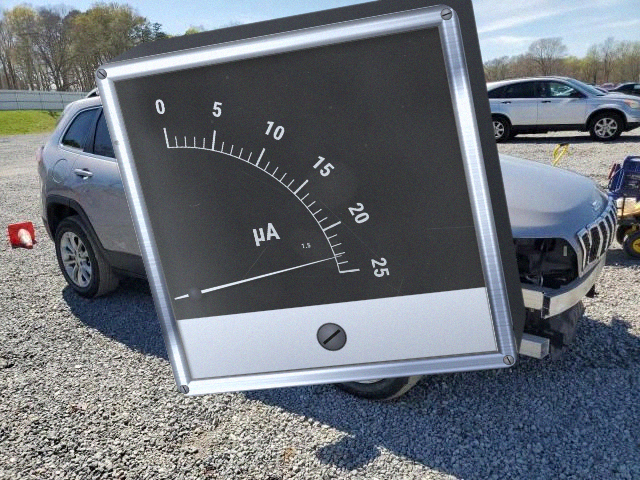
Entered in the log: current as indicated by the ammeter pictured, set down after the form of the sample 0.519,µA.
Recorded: 23,µA
